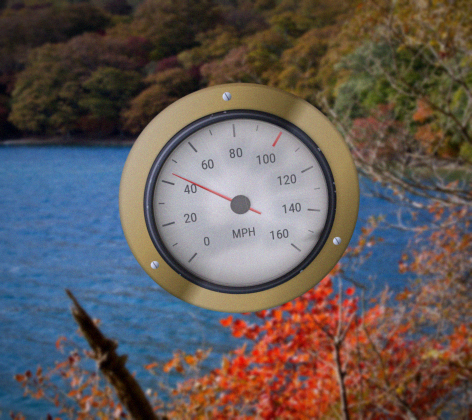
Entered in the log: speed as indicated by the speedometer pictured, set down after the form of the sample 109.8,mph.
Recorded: 45,mph
